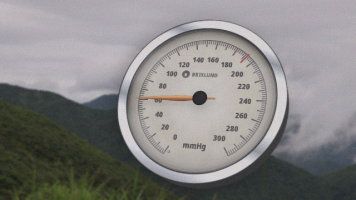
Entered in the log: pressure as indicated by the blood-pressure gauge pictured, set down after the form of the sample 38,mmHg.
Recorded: 60,mmHg
